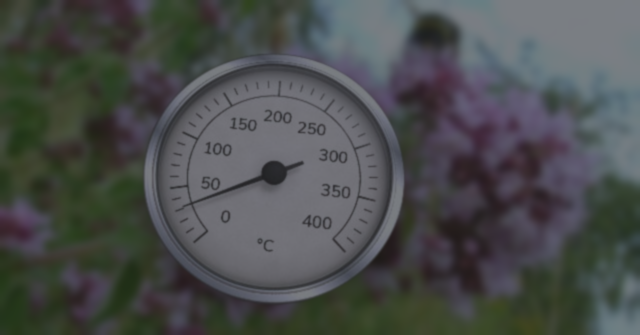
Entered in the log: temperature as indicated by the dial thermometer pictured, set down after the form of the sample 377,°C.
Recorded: 30,°C
